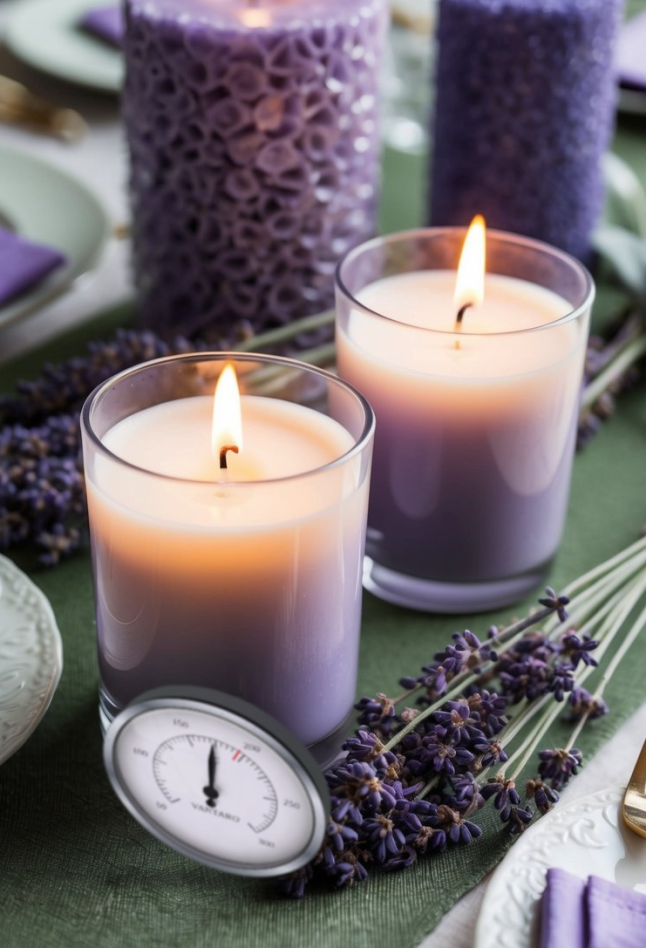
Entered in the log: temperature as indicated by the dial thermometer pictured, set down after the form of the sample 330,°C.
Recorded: 175,°C
